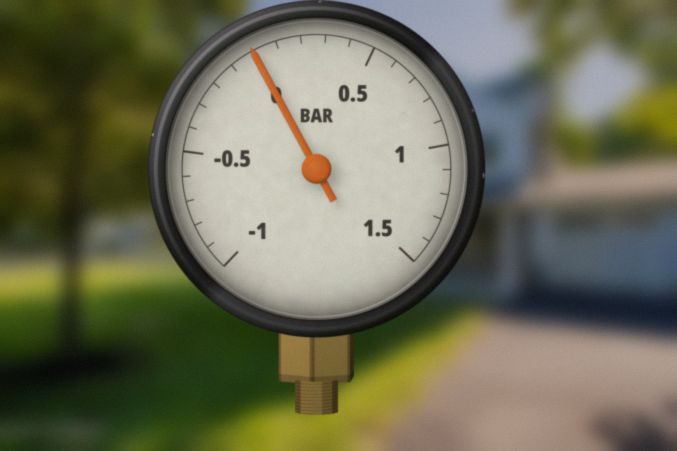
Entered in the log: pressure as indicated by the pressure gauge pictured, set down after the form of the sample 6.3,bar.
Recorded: 0,bar
